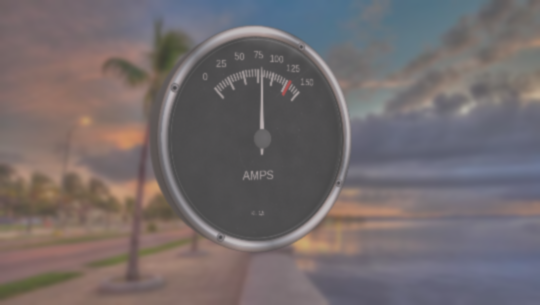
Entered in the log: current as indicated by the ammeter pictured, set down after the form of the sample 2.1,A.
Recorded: 75,A
